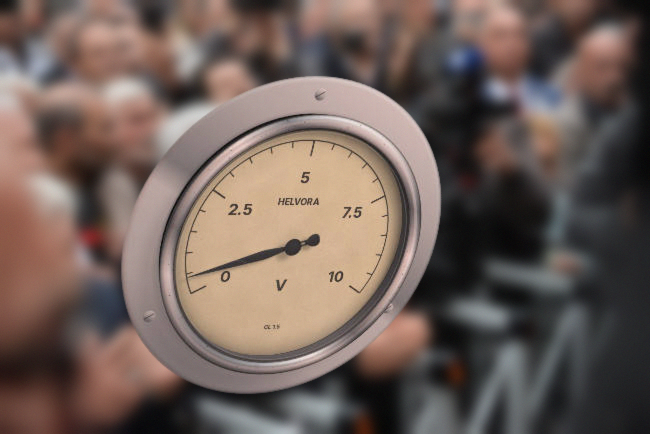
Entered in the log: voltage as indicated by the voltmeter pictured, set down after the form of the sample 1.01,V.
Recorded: 0.5,V
